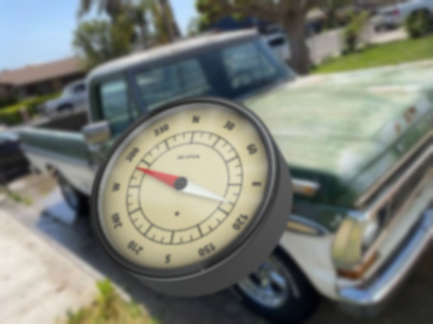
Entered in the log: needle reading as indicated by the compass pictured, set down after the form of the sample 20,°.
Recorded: 290,°
